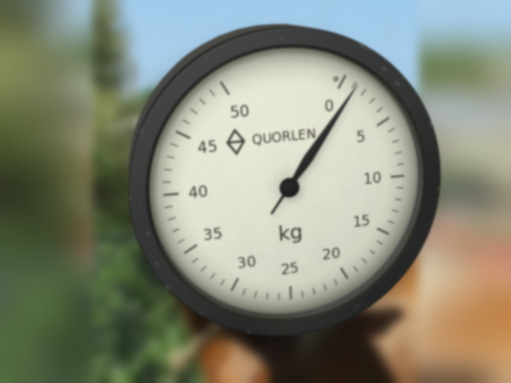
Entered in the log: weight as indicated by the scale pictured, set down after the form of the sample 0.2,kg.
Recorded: 1,kg
